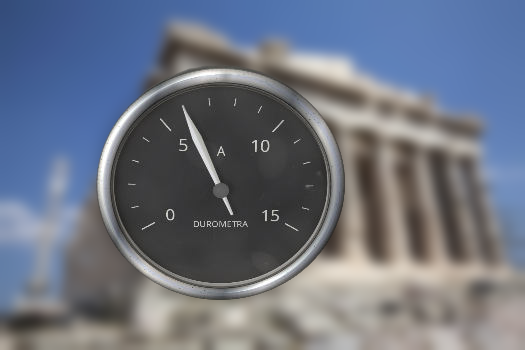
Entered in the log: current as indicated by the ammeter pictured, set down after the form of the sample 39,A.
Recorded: 6,A
